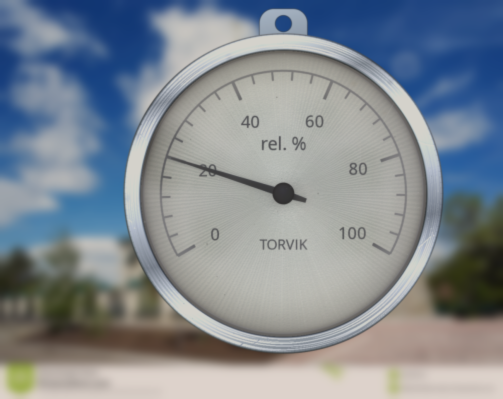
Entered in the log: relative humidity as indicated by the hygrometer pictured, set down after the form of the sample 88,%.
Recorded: 20,%
